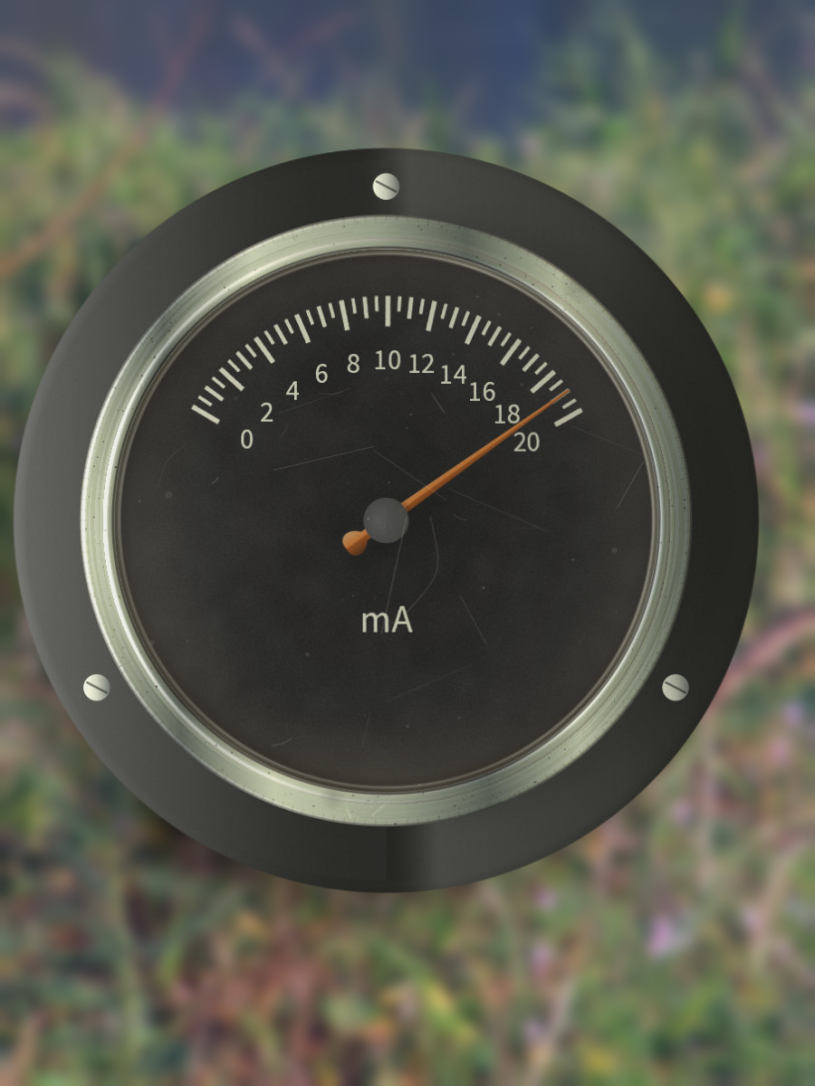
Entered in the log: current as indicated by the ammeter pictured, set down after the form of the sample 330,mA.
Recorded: 19,mA
